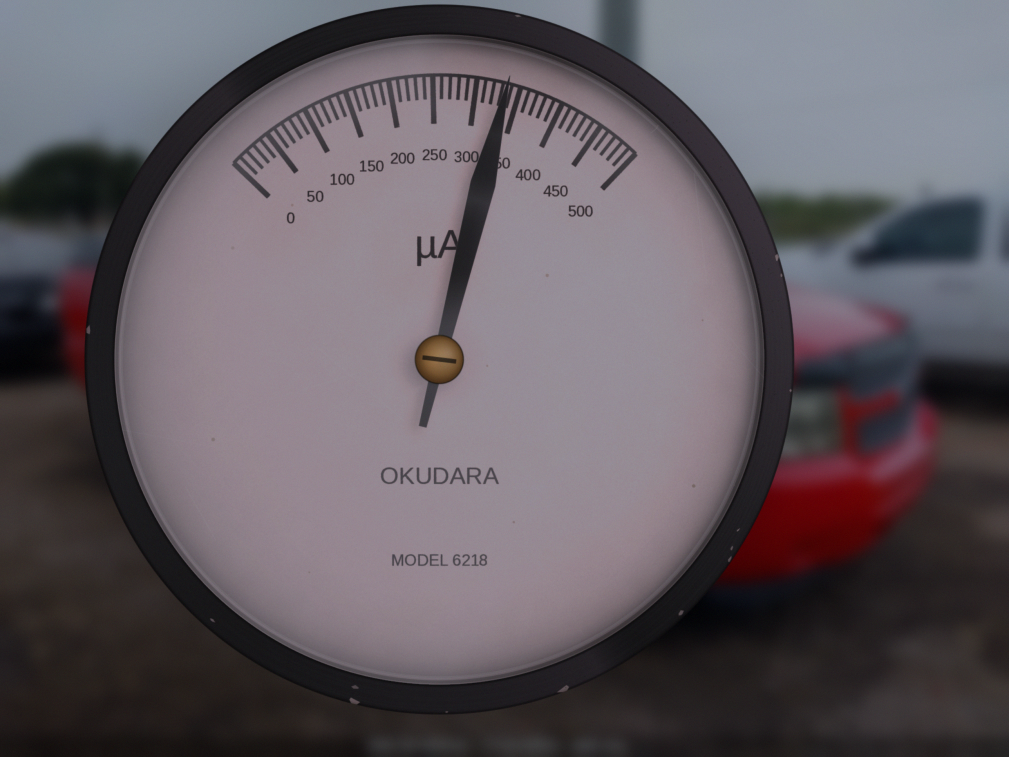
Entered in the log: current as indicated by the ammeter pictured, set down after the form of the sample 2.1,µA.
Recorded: 335,µA
